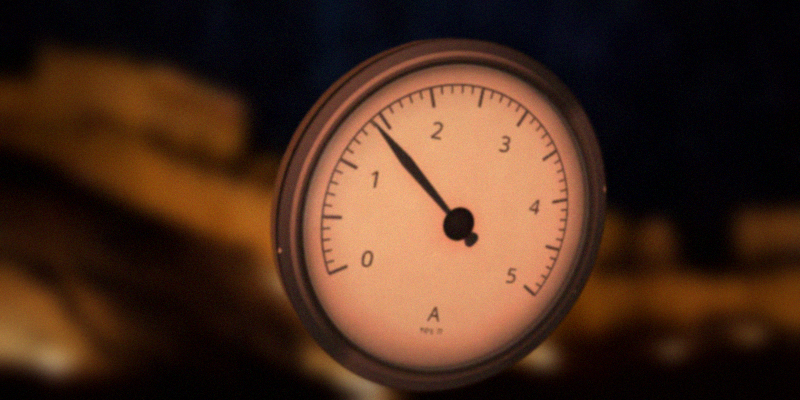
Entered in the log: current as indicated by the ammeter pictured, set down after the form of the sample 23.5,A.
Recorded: 1.4,A
